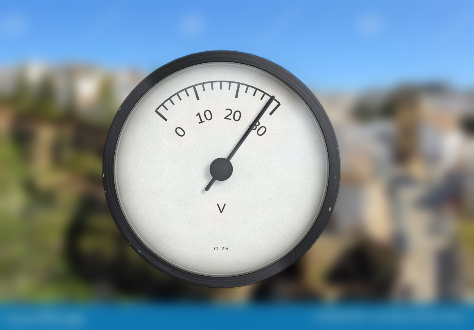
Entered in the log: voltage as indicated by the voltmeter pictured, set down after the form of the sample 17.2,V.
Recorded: 28,V
